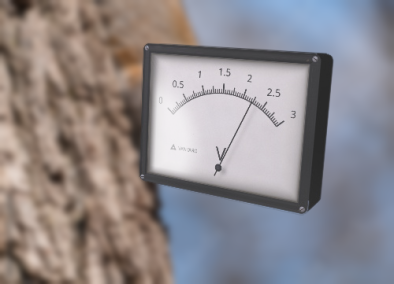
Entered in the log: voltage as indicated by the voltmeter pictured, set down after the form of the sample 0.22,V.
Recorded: 2.25,V
